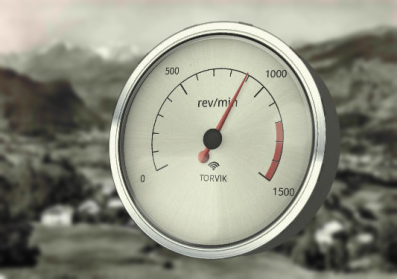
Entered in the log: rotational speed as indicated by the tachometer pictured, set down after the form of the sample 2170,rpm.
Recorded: 900,rpm
